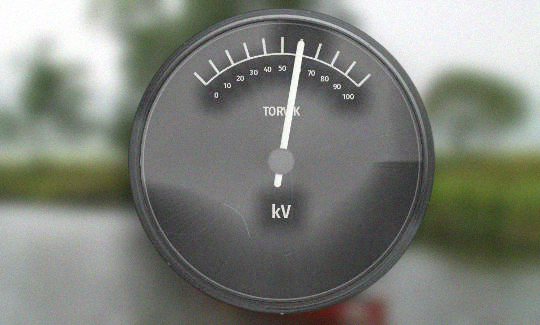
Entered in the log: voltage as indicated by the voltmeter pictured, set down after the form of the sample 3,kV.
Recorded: 60,kV
